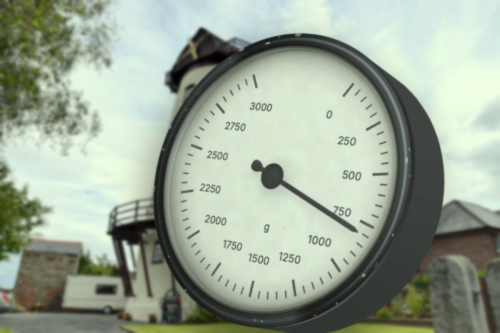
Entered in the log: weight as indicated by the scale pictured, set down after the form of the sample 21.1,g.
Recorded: 800,g
